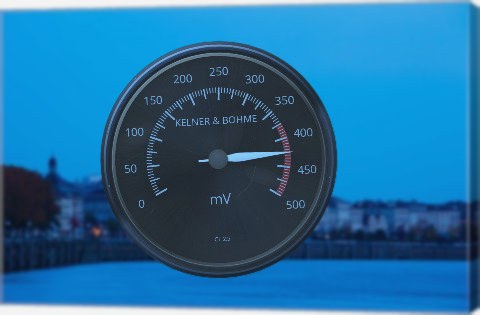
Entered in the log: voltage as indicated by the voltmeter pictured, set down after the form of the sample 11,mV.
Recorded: 425,mV
